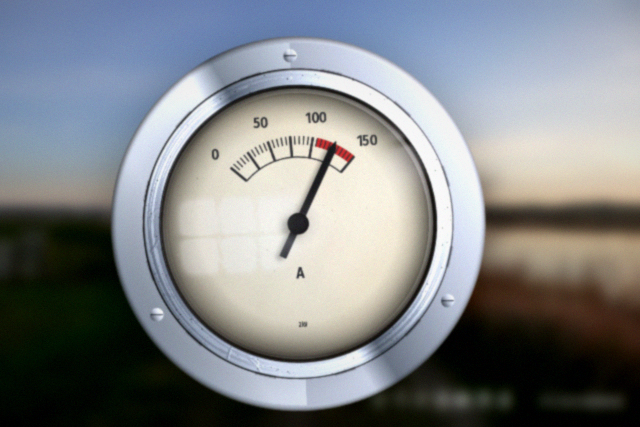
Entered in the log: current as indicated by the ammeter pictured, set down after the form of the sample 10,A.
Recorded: 125,A
